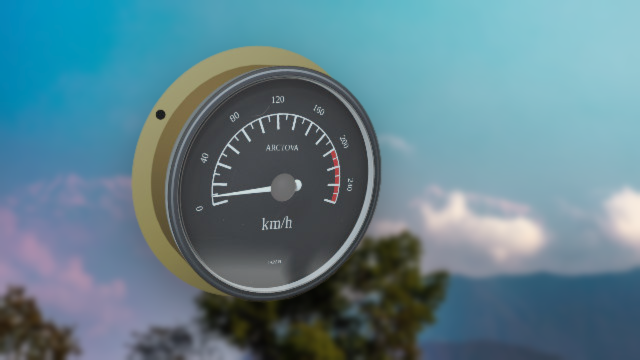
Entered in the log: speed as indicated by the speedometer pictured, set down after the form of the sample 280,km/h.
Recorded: 10,km/h
